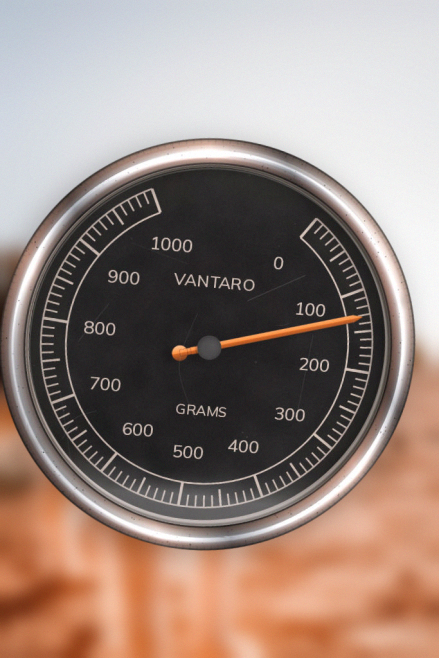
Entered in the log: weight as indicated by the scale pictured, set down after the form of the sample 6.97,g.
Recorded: 130,g
